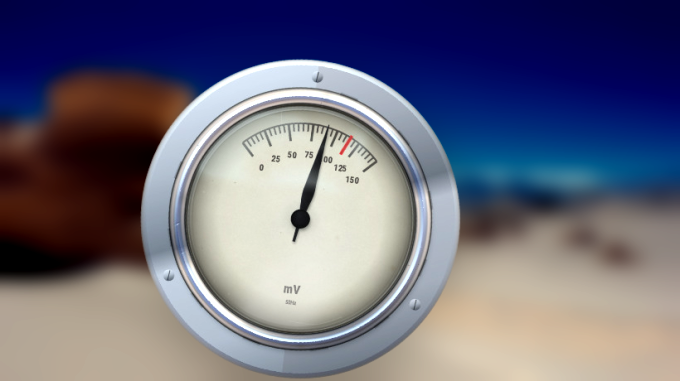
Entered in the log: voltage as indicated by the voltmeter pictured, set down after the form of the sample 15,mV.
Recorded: 90,mV
